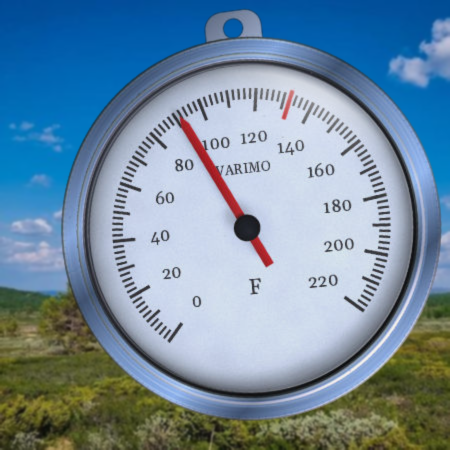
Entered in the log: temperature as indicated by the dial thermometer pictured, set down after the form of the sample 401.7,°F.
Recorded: 92,°F
